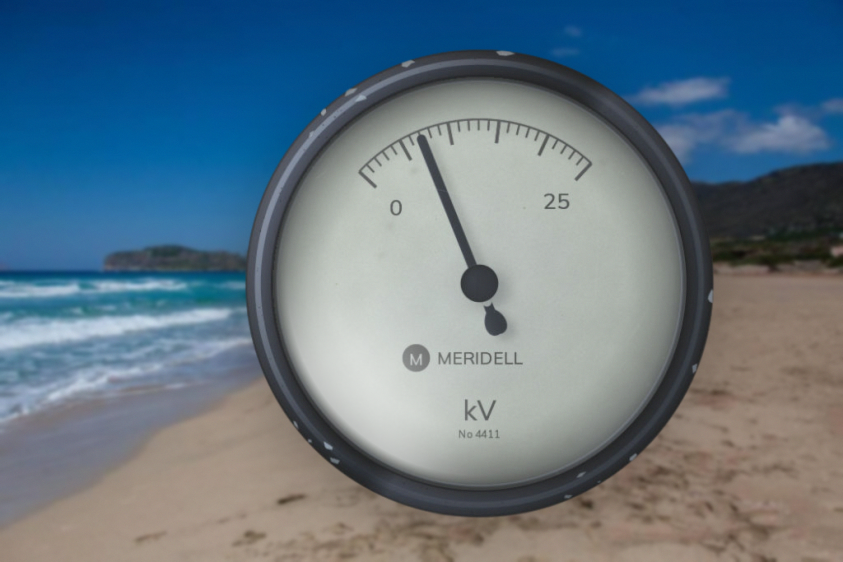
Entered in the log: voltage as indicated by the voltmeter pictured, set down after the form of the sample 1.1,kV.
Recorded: 7,kV
